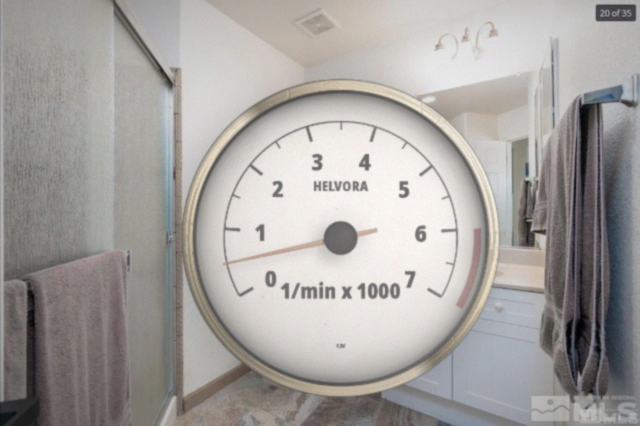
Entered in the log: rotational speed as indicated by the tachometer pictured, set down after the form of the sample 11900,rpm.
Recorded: 500,rpm
